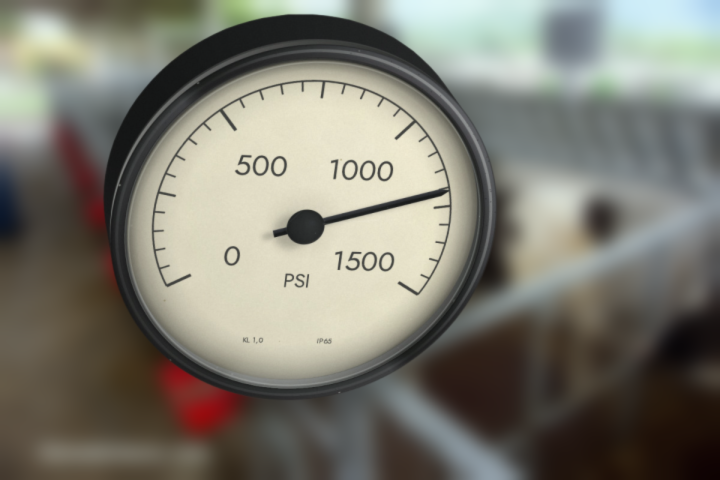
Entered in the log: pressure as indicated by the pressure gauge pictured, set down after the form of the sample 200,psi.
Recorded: 1200,psi
